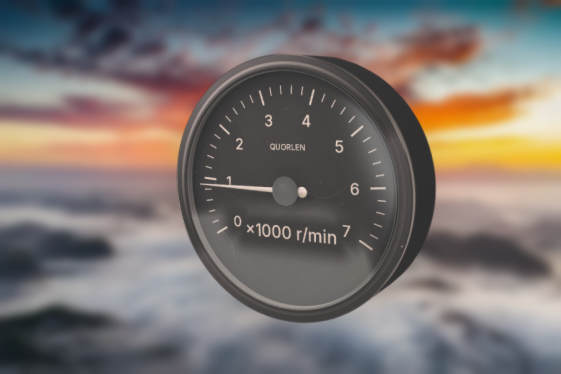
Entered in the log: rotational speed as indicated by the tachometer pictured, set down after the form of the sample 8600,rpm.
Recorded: 900,rpm
